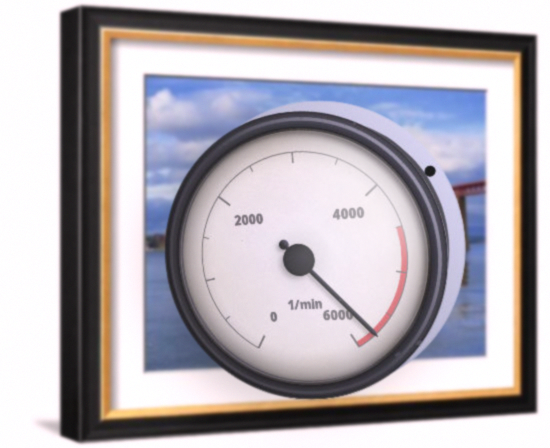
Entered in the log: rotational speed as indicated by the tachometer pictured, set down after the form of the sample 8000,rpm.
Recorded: 5750,rpm
